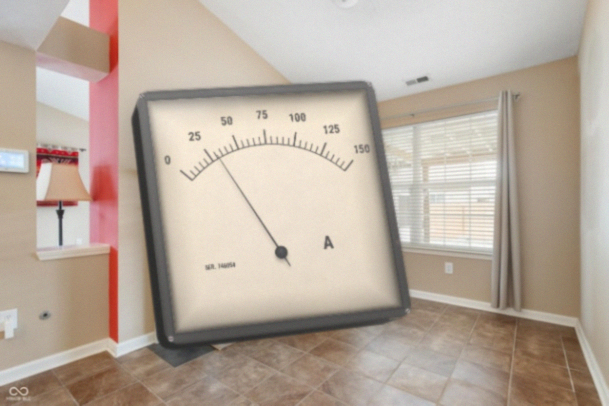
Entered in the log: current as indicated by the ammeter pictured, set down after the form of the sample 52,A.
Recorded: 30,A
